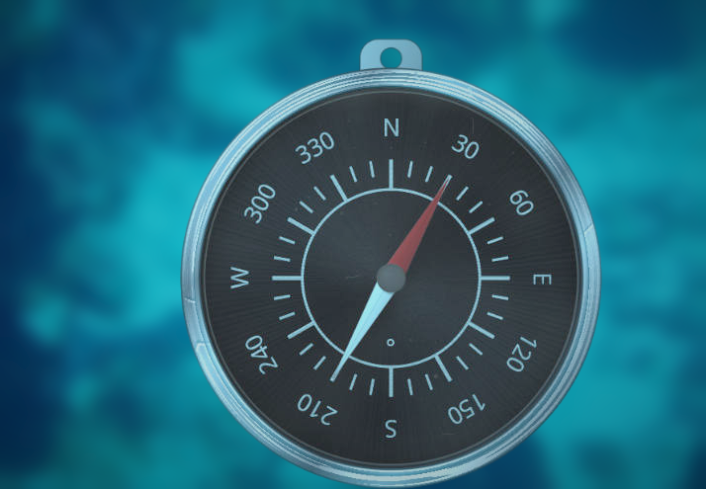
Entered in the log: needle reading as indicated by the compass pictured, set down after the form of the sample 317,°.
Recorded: 30,°
